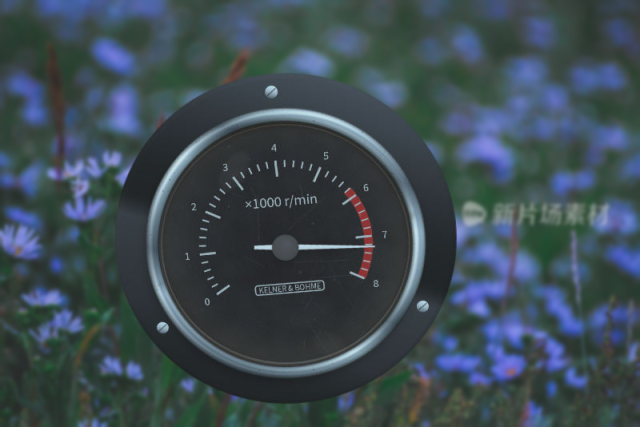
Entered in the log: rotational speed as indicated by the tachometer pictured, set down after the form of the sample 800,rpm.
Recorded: 7200,rpm
